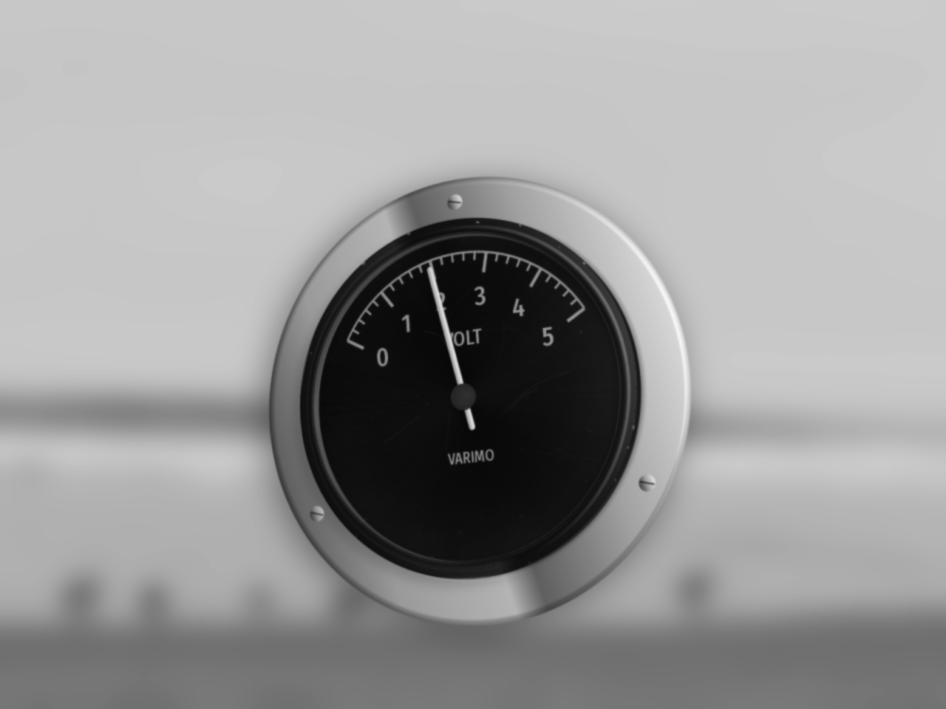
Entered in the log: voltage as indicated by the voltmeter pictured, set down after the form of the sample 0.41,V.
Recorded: 2,V
